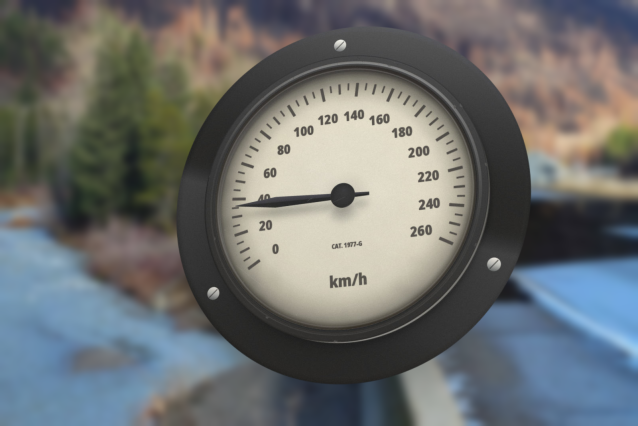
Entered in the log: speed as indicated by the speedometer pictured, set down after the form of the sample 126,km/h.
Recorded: 35,km/h
